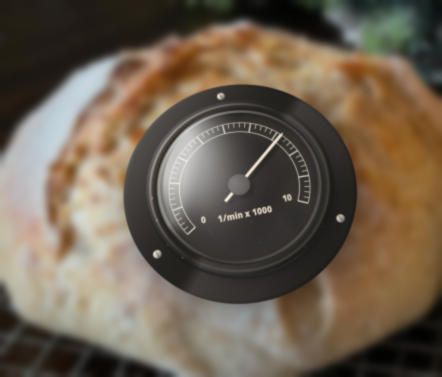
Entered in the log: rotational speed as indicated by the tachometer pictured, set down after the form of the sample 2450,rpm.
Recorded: 7200,rpm
